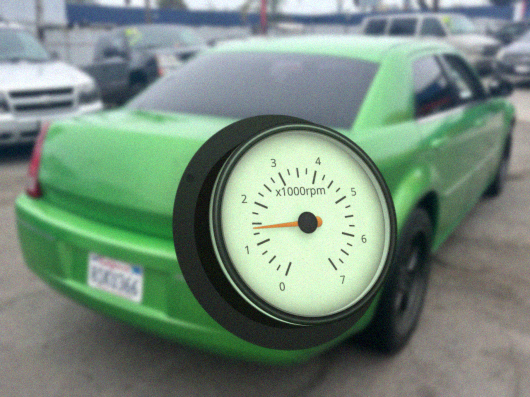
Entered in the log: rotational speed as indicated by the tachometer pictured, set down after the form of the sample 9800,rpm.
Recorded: 1375,rpm
